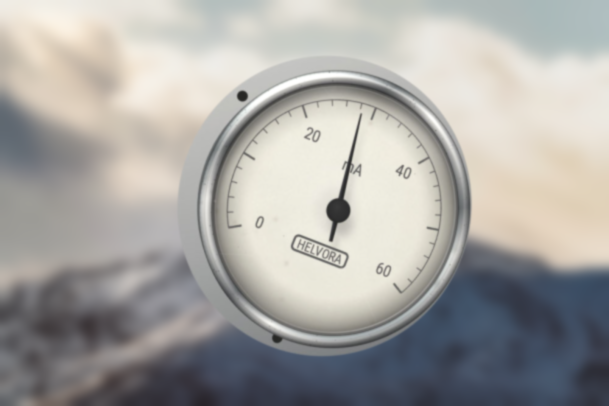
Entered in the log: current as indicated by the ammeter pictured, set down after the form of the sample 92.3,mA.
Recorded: 28,mA
